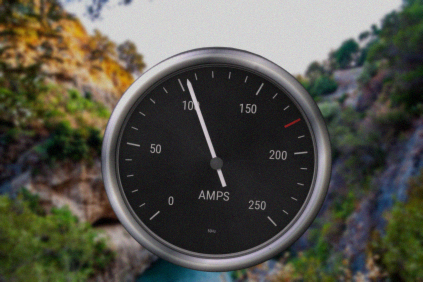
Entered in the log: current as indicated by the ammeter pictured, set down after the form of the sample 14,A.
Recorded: 105,A
